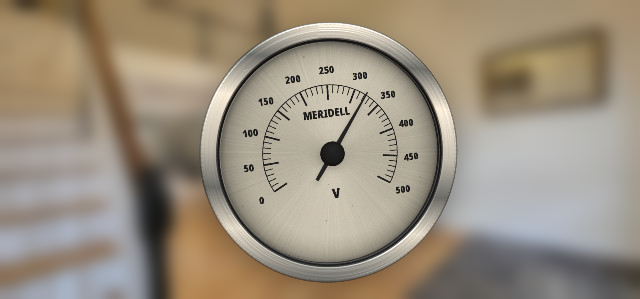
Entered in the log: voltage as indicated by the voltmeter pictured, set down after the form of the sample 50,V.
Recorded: 320,V
